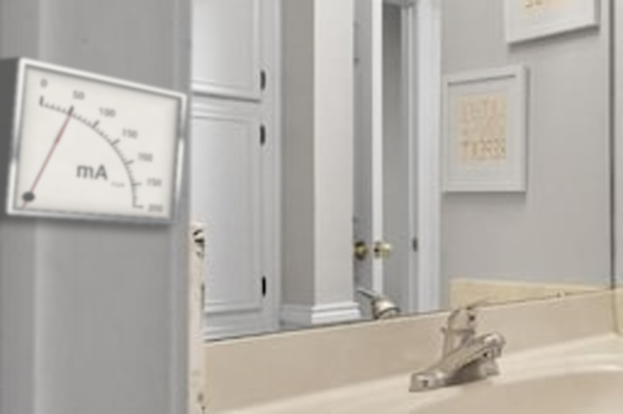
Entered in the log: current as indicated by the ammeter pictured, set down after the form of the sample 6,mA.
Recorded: 50,mA
